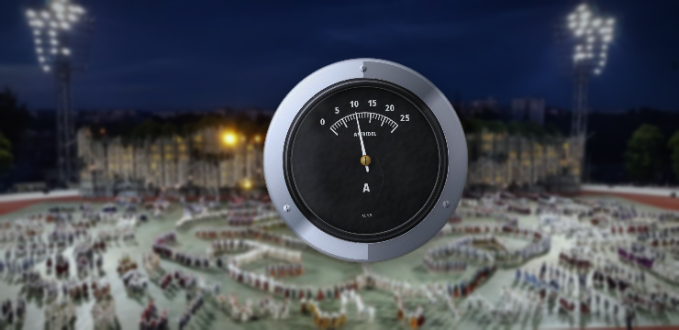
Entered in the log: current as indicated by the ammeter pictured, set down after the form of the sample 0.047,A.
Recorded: 10,A
